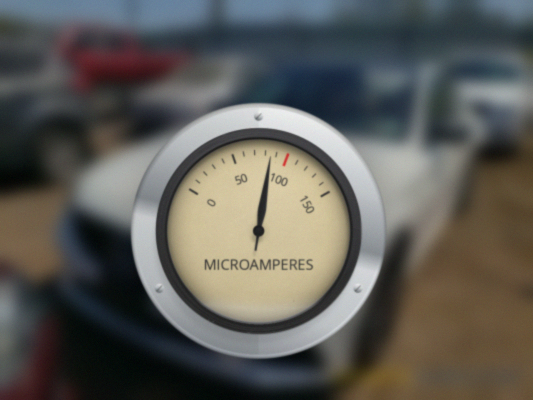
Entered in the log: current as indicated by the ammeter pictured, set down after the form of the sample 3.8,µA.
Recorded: 85,µA
